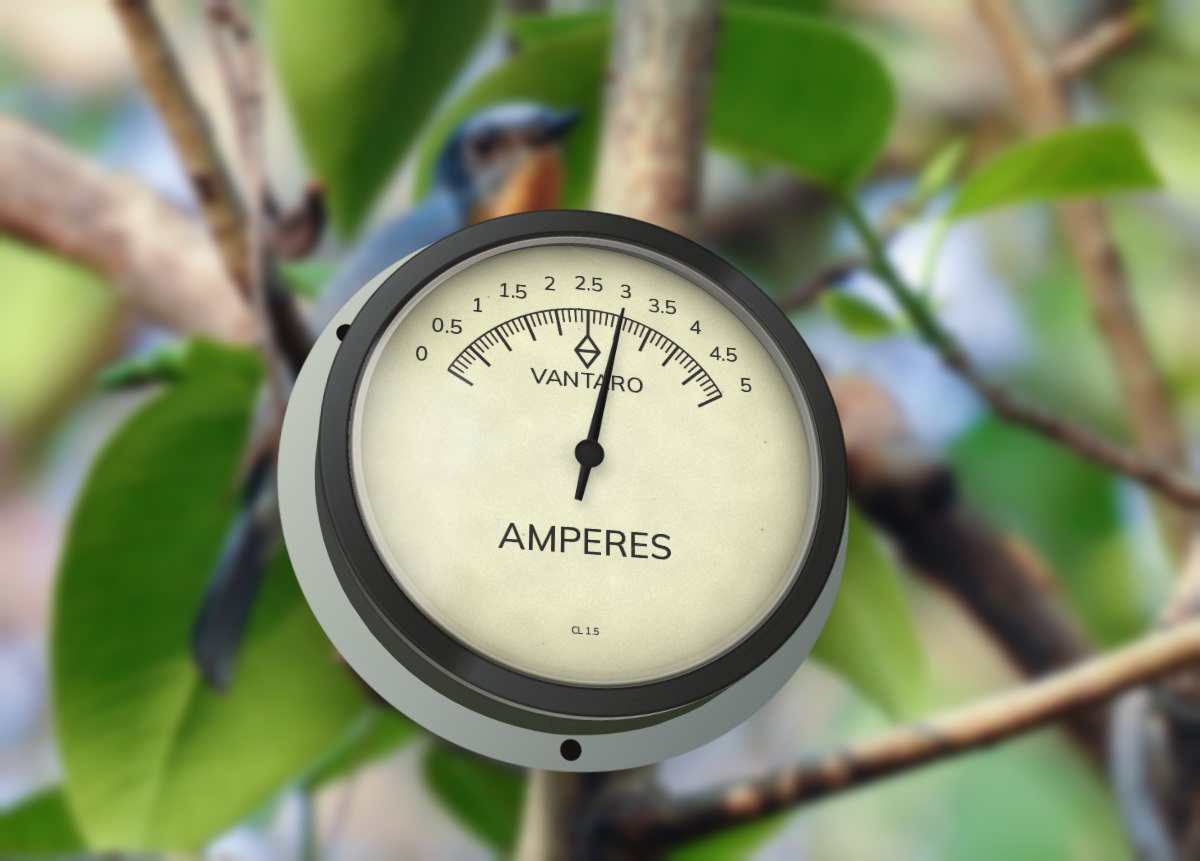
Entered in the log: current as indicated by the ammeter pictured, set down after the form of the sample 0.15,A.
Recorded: 3,A
